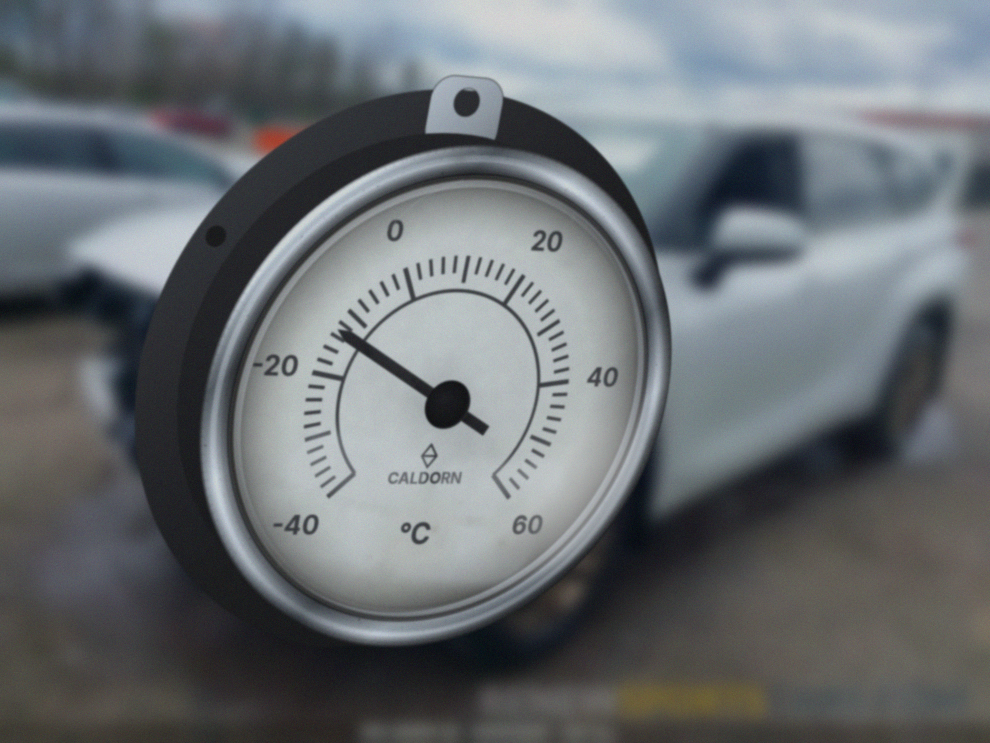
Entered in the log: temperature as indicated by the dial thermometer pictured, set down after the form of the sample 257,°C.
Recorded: -13,°C
